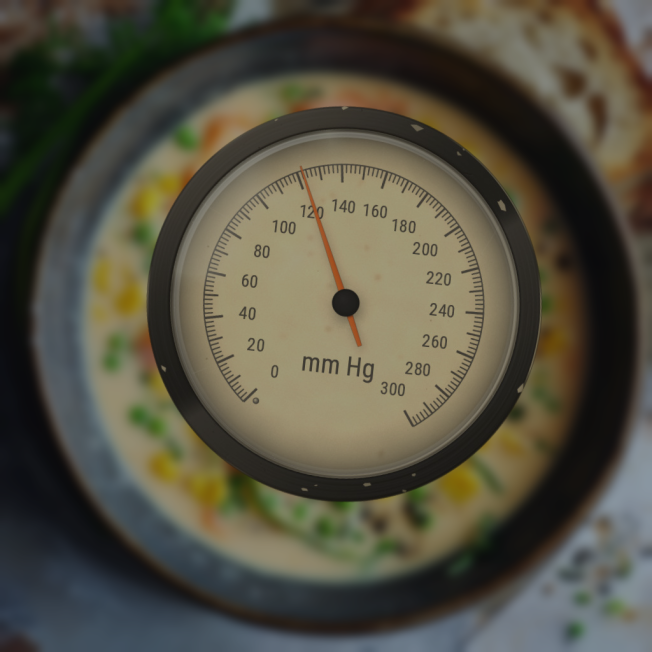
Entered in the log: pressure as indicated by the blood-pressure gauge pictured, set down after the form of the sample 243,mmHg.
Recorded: 122,mmHg
